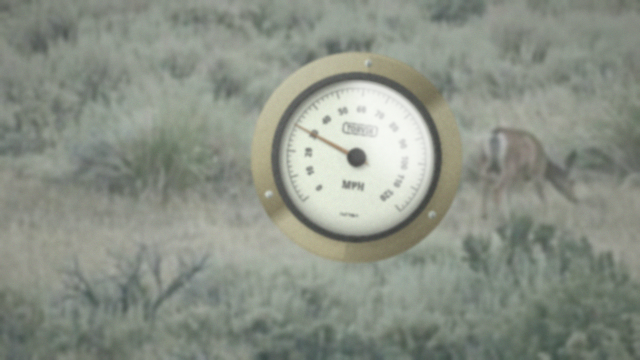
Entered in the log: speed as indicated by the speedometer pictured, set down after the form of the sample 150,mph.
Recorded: 30,mph
